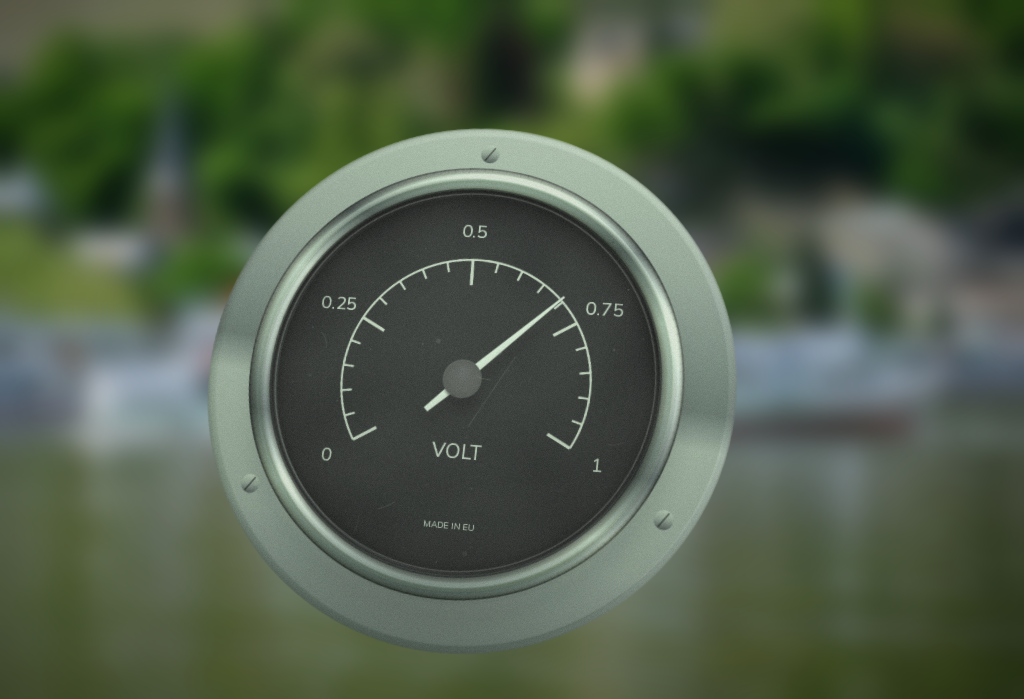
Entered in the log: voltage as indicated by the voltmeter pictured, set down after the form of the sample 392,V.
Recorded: 0.7,V
